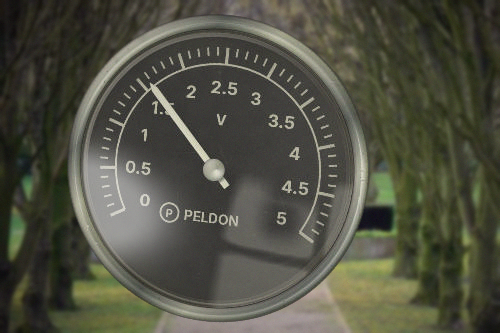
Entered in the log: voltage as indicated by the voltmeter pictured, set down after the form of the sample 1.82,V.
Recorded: 1.6,V
